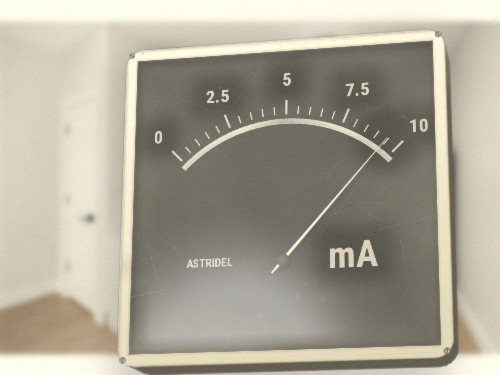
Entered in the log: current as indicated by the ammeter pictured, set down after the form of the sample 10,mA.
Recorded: 9.5,mA
